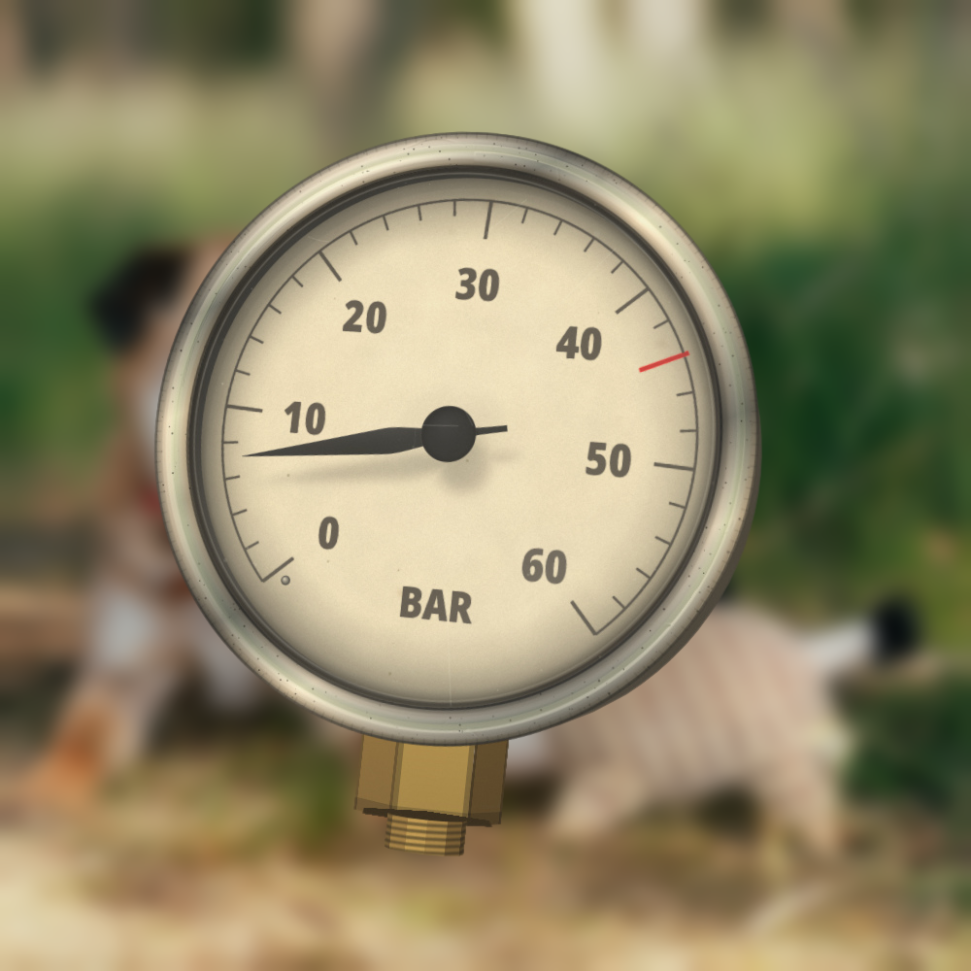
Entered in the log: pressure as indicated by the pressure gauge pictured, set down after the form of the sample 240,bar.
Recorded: 7,bar
